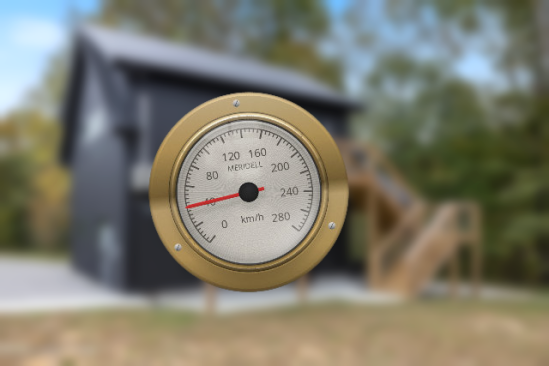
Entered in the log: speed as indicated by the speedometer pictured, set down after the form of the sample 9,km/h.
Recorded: 40,km/h
